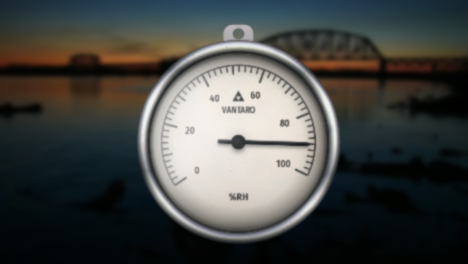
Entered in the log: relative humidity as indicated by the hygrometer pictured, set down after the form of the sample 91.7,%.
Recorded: 90,%
